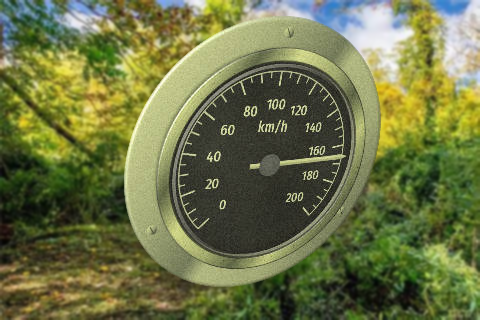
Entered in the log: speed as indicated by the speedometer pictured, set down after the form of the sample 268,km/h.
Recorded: 165,km/h
